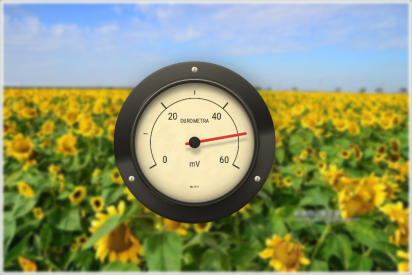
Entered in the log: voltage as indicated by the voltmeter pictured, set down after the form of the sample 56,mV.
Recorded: 50,mV
